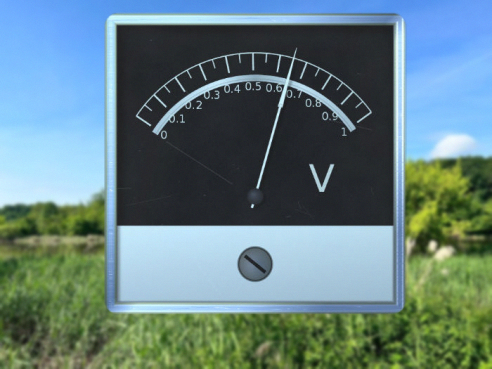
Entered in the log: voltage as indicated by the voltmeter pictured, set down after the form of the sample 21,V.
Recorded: 0.65,V
